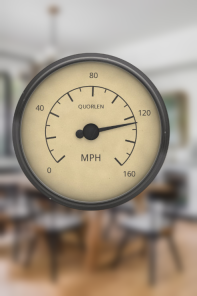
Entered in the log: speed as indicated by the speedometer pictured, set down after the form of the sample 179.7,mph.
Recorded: 125,mph
